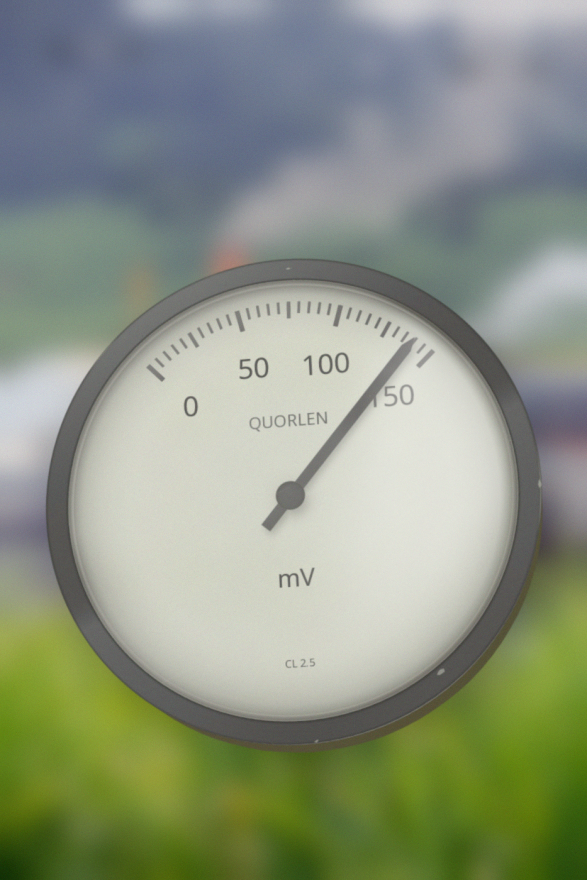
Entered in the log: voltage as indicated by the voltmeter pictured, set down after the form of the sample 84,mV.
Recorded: 140,mV
